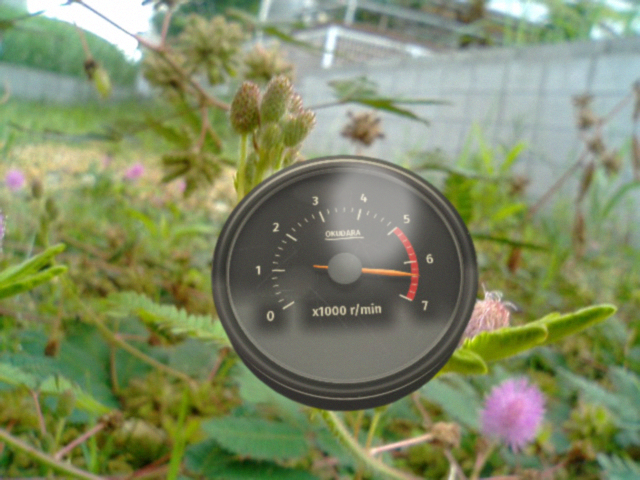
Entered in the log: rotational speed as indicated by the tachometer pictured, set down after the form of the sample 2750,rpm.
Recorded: 6400,rpm
